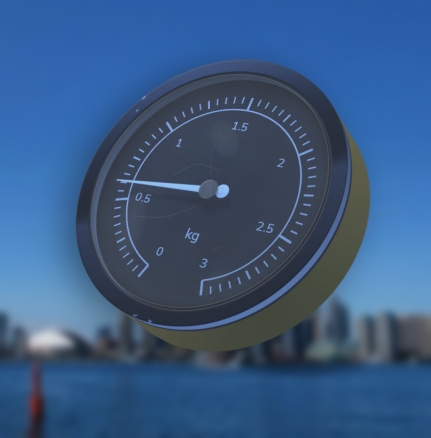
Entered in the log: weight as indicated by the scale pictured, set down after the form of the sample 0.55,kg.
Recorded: 0.6,kg
